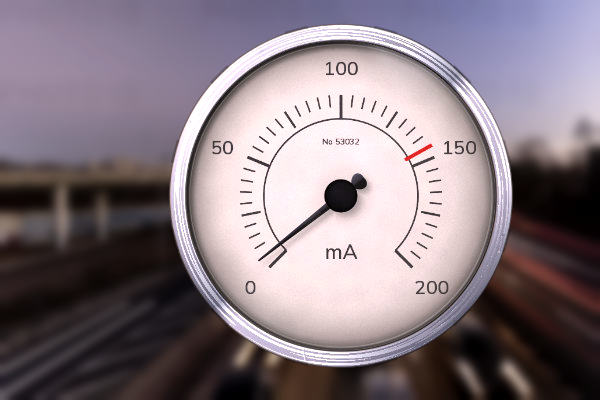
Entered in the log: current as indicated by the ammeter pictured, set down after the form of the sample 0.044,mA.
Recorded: 5,mA
